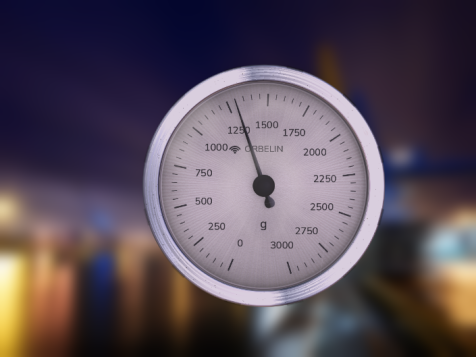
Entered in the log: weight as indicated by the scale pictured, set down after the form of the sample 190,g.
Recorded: 1300,g
